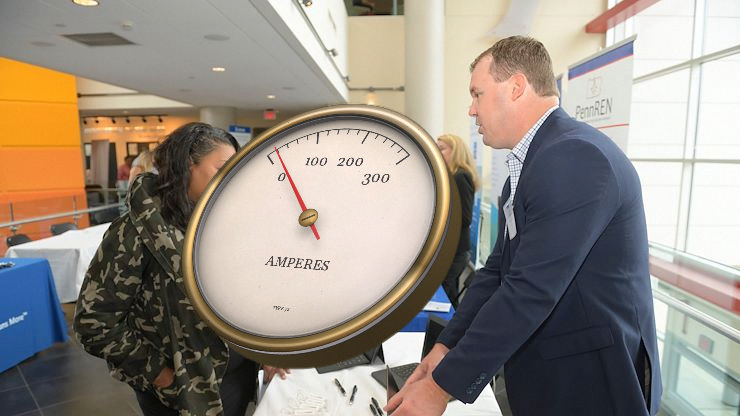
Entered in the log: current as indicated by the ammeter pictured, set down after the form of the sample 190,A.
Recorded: 20,A
